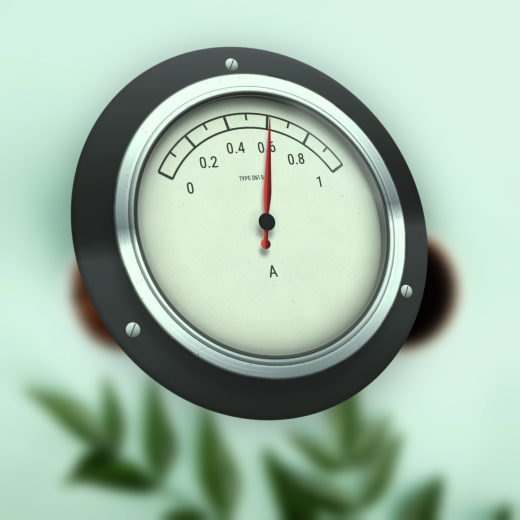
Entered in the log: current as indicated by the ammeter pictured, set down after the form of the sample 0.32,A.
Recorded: 0.6,A
